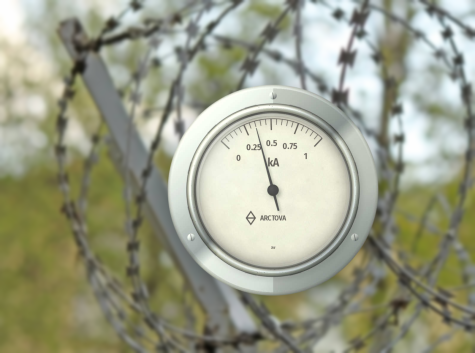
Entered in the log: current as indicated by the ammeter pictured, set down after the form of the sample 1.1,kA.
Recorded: 0.35,kA
